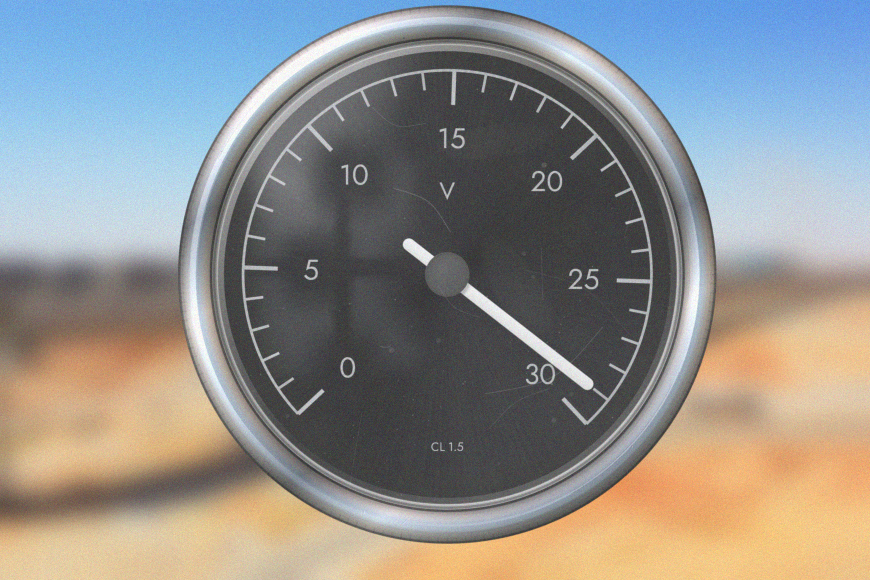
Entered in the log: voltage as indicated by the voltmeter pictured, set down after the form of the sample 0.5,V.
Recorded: 29,V
